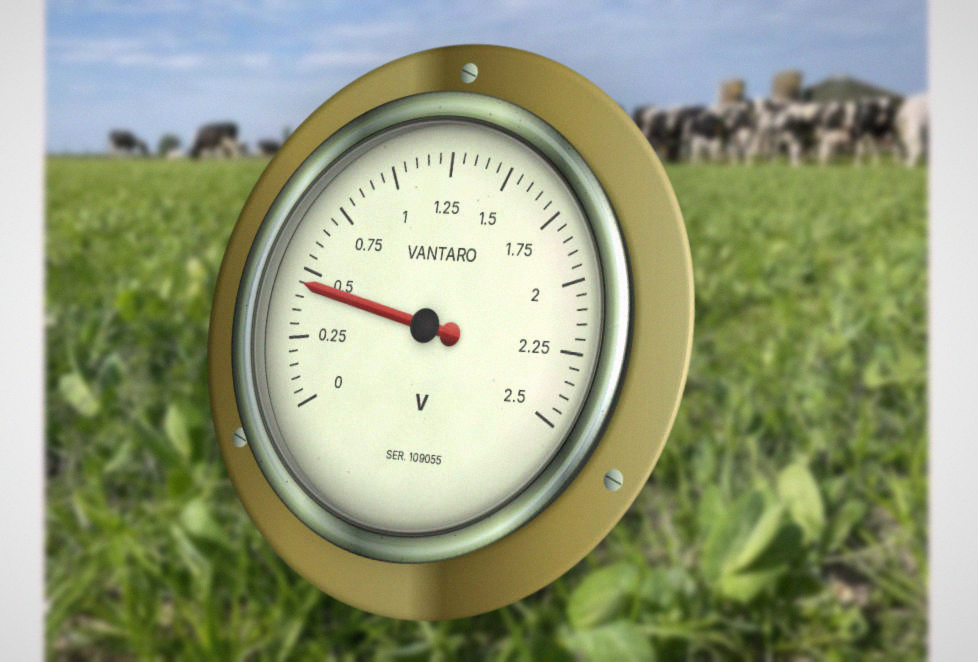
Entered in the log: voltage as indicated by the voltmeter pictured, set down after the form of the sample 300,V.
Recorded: 0.45,V
